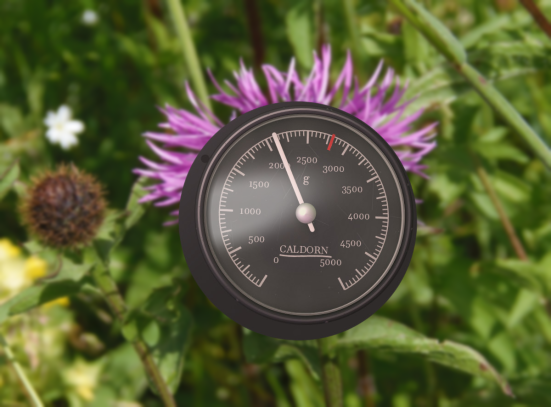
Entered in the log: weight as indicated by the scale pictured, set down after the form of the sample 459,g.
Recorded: 2100,g
